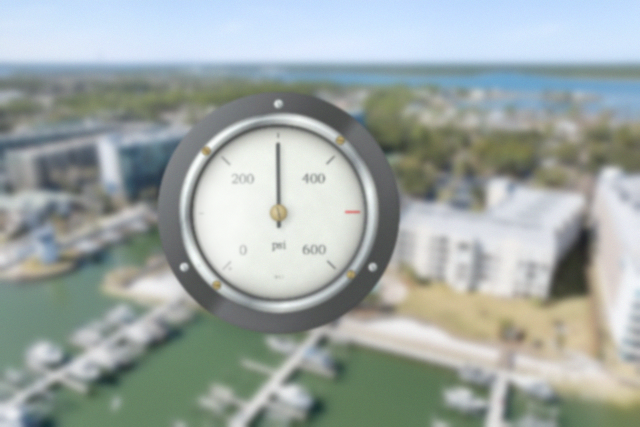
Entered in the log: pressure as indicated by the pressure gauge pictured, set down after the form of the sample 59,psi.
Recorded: 300,psi
